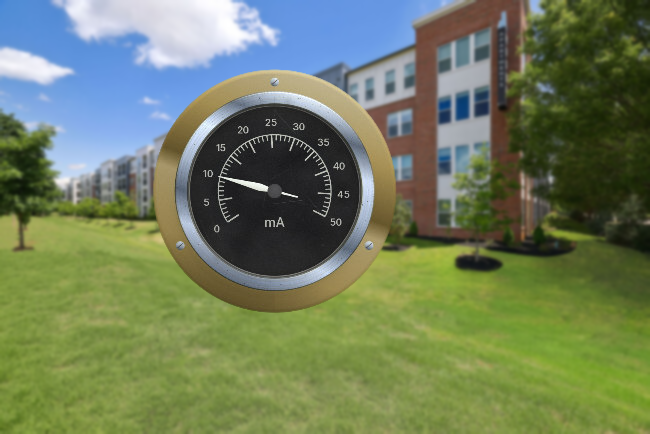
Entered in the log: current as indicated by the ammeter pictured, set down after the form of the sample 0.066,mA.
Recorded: 10,mA
